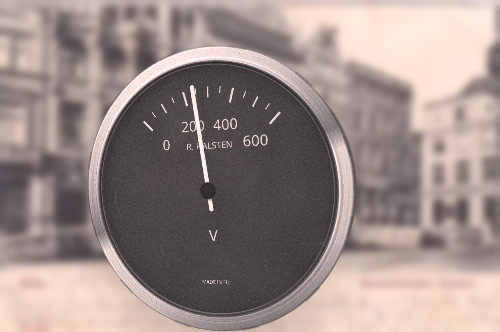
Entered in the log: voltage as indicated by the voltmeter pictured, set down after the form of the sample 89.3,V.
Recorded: 250,V
